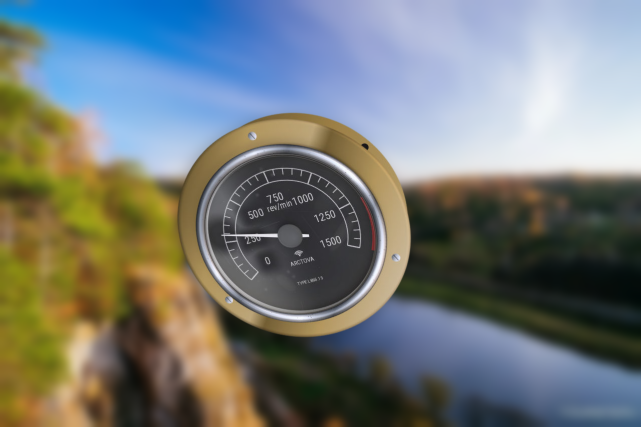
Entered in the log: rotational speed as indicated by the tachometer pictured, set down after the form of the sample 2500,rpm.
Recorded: 300,rpm
